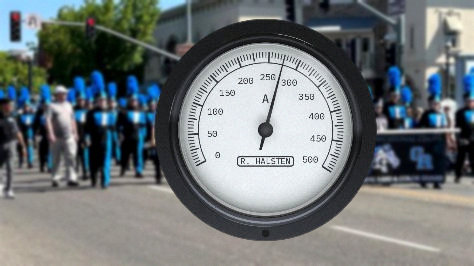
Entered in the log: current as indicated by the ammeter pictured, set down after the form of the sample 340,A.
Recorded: 275,A
